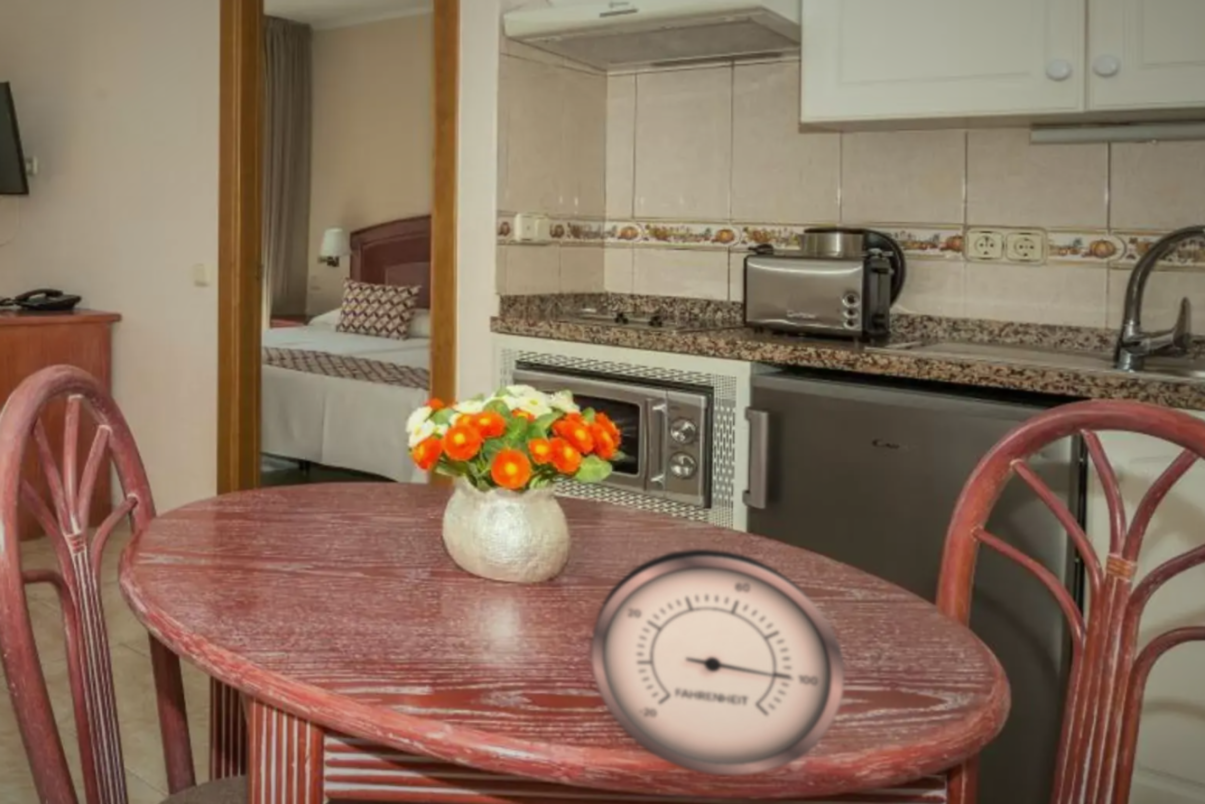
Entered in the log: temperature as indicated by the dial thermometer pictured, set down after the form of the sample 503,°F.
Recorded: 100,°F
